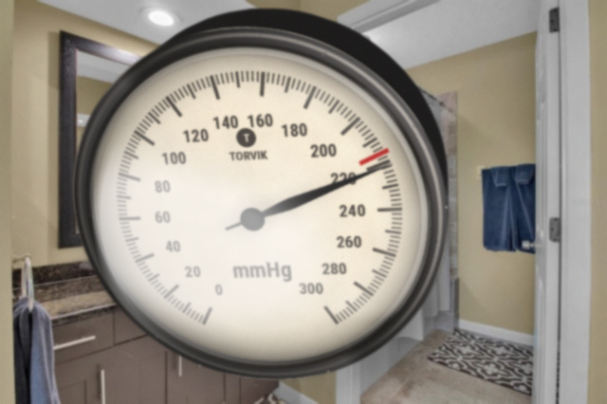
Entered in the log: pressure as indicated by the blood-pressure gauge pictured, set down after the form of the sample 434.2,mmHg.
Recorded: 220,mmHg
